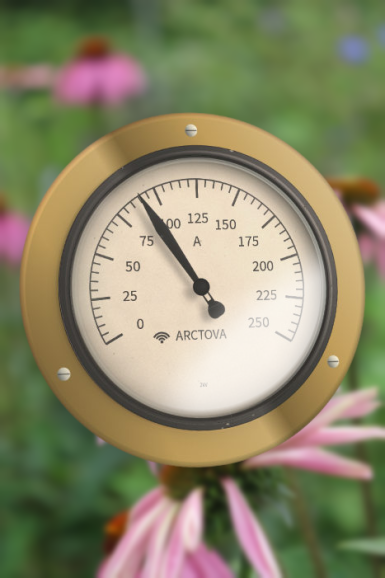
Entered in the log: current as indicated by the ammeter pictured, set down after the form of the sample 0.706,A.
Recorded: 90,A
